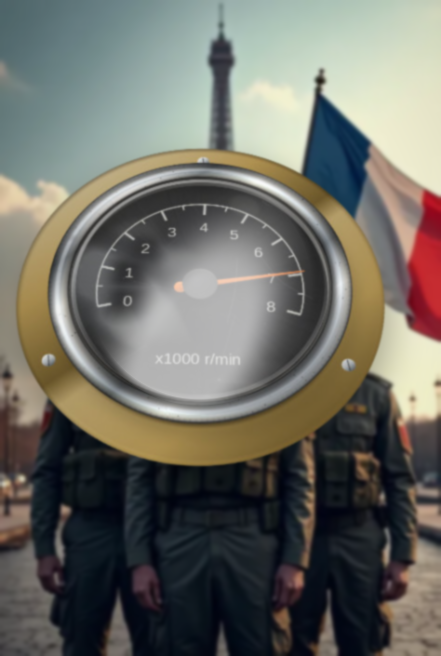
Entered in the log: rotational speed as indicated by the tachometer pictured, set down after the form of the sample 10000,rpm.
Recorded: 7000,rpm
